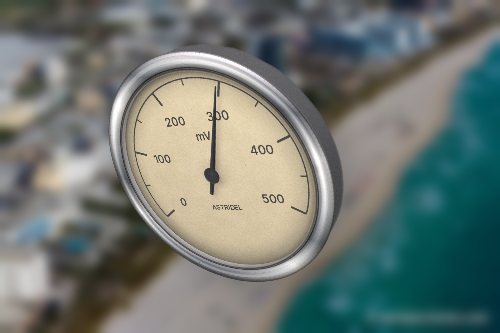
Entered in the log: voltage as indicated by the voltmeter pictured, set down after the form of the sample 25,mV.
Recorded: 300,mV
